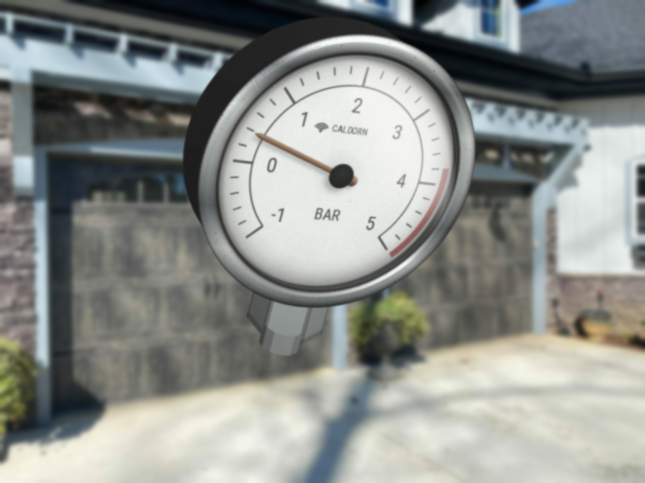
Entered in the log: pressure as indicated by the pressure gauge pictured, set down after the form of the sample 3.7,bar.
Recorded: 0.4,bar
